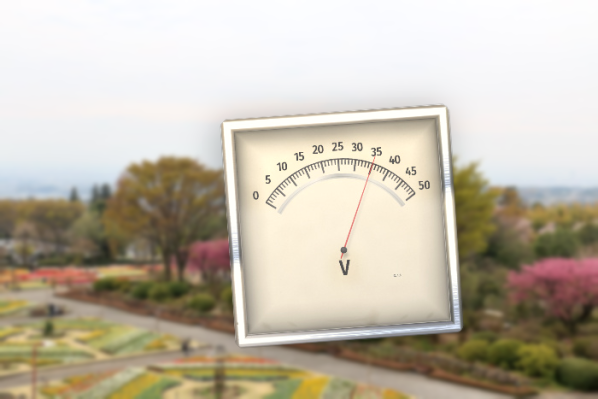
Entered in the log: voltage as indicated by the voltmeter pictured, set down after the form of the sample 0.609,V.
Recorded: 35,V
